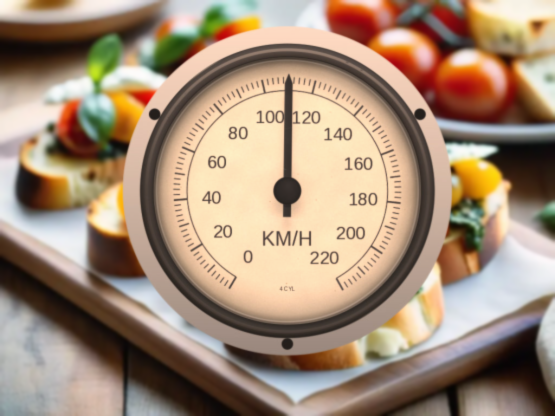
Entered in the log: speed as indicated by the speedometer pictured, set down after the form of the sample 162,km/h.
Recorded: 110,km/h
